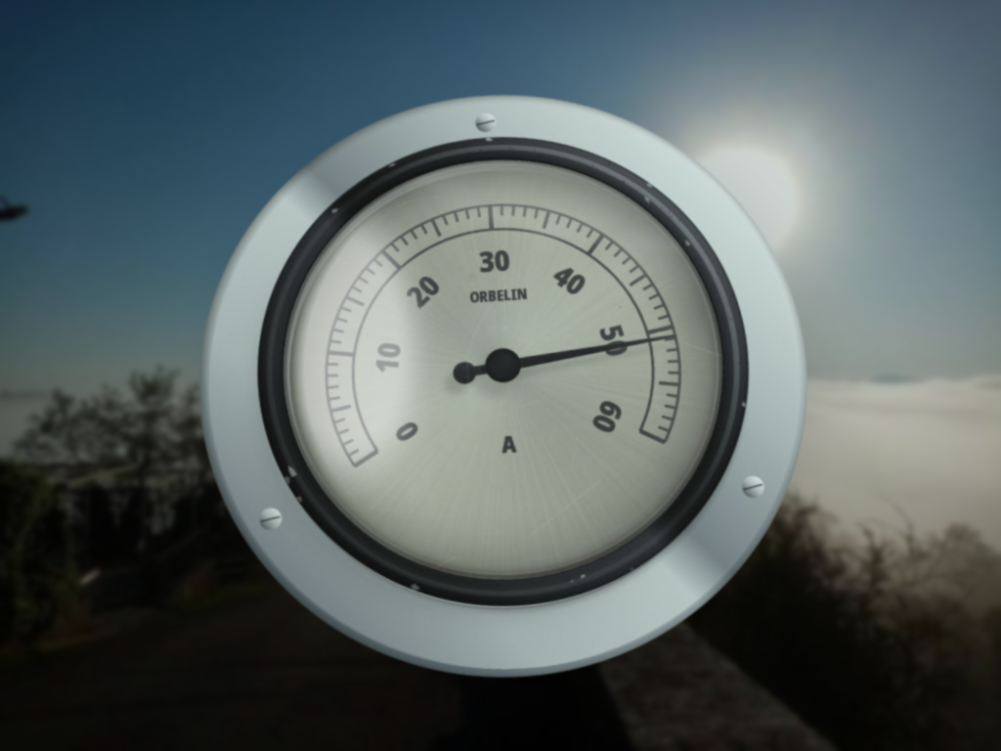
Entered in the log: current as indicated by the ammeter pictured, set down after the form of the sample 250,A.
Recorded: 51,A
